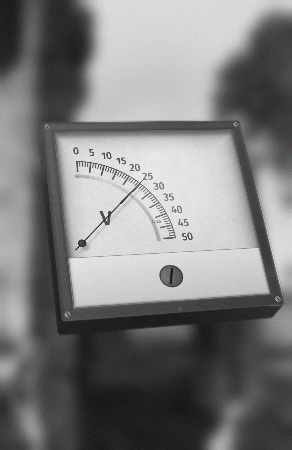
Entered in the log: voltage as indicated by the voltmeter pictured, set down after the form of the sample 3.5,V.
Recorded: 25,V
